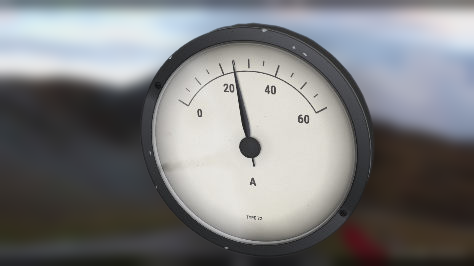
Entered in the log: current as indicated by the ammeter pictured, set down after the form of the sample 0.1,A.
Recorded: 25,A
